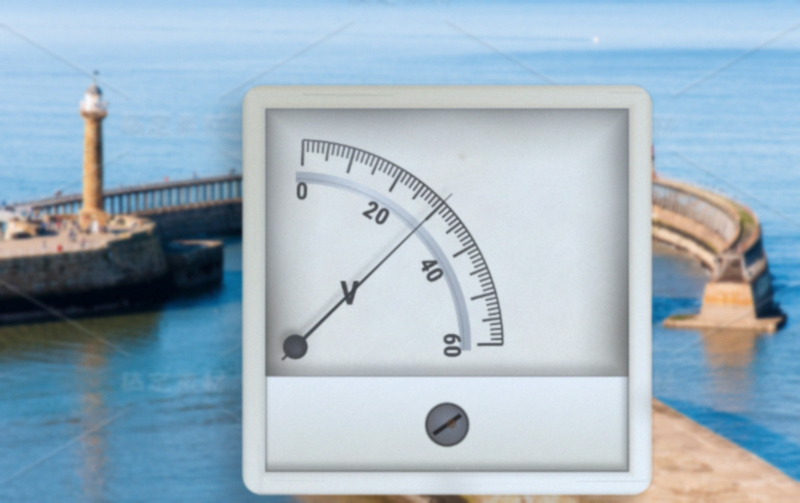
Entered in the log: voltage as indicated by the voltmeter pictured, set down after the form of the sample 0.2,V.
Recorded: 30,V
